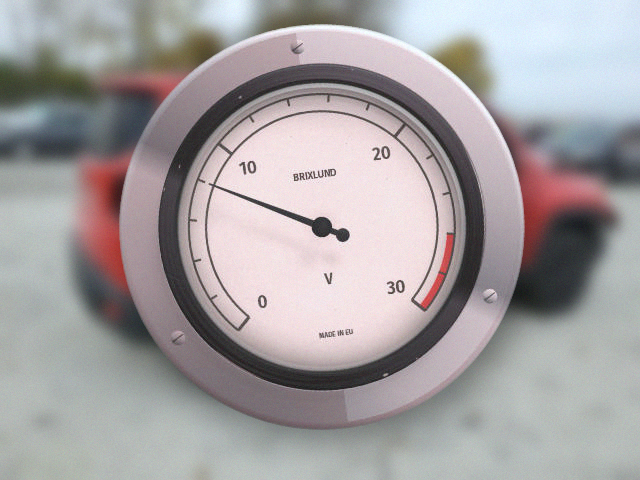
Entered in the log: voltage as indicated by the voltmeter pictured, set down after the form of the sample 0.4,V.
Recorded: 8,V
